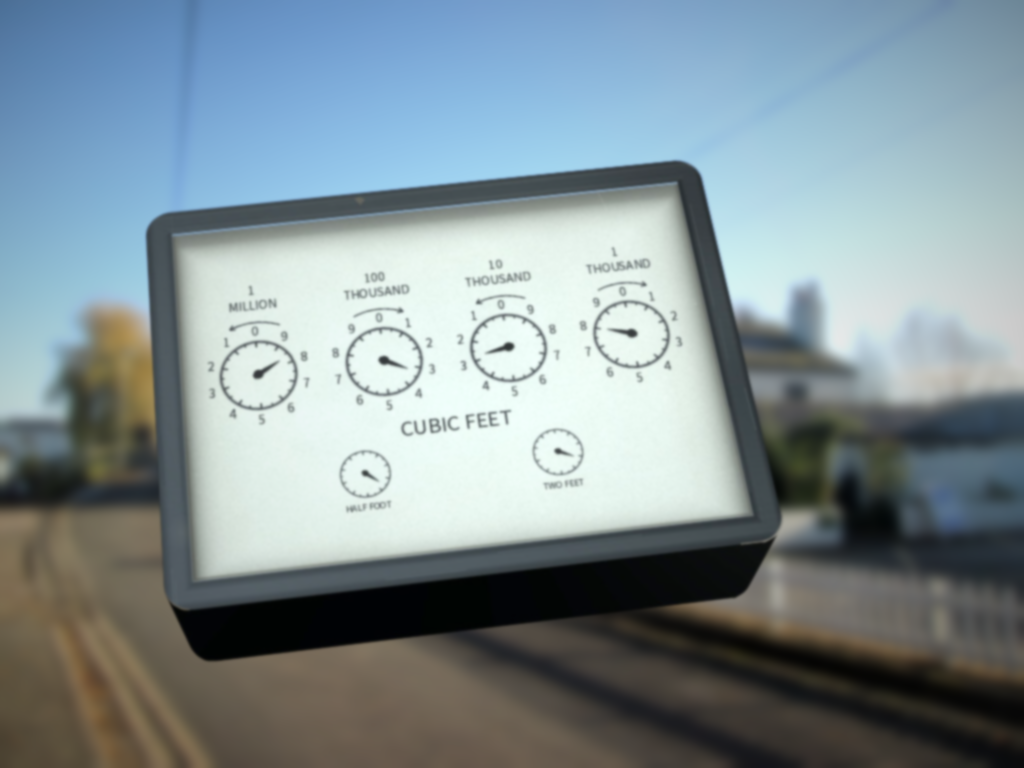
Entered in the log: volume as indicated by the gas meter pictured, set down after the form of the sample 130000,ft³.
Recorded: 832800,ft³
